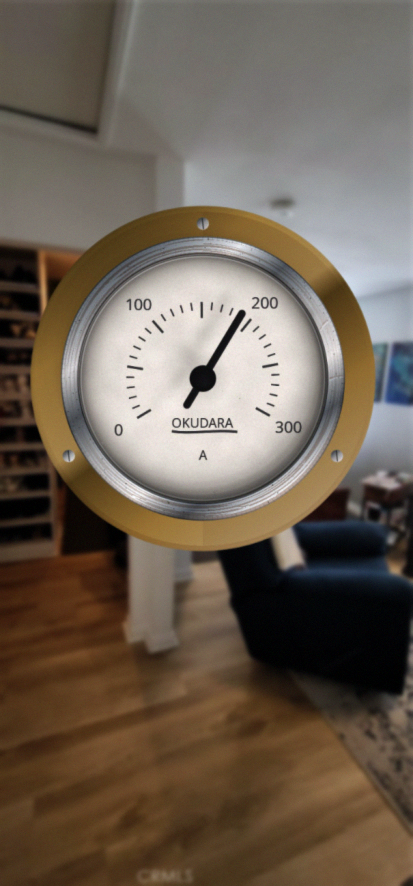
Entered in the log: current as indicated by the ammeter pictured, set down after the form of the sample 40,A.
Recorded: 190,A
